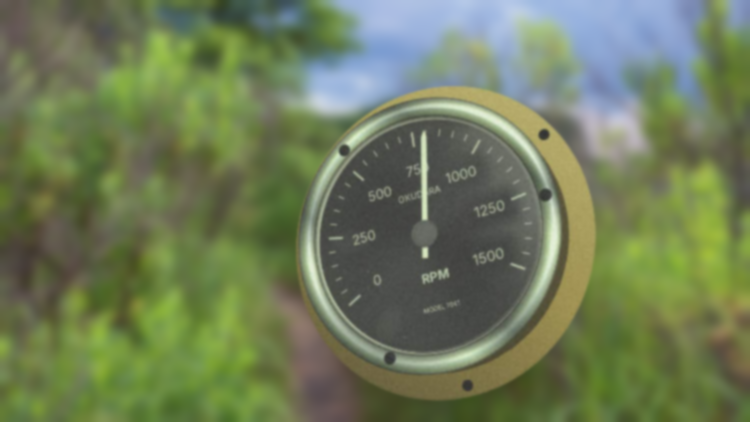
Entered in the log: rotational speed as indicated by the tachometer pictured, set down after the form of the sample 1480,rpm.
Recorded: 800,rpm
